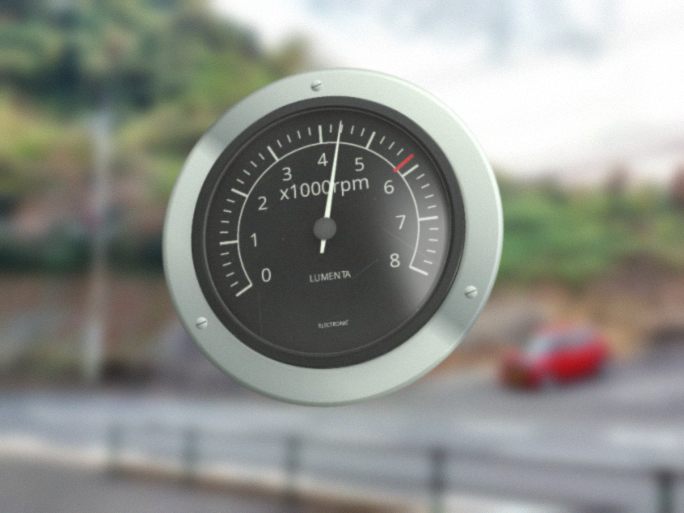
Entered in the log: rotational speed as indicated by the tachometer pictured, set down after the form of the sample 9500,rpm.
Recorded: 4400,rpm
